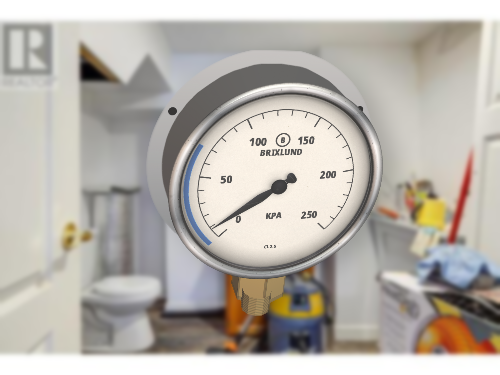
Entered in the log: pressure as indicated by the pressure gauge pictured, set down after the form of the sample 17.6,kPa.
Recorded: 10,kPa
